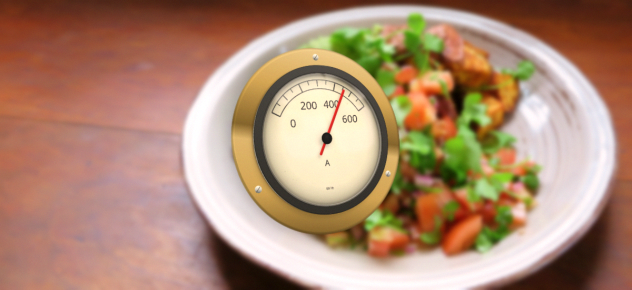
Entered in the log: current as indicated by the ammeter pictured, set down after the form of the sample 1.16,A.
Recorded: 450,A
